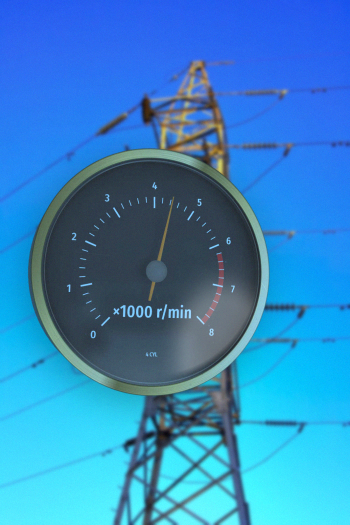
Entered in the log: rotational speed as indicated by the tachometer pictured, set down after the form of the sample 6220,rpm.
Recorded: 4400,rpm
